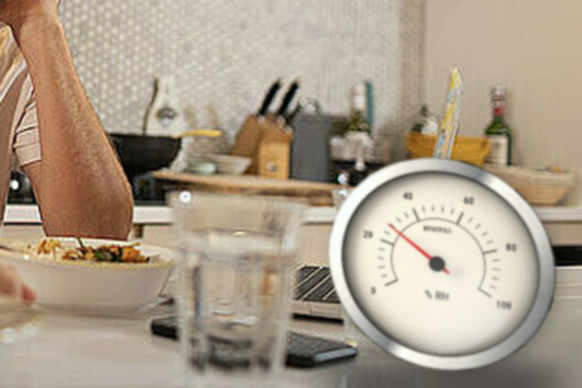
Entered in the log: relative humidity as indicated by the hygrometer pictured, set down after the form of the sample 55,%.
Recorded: 28,%
